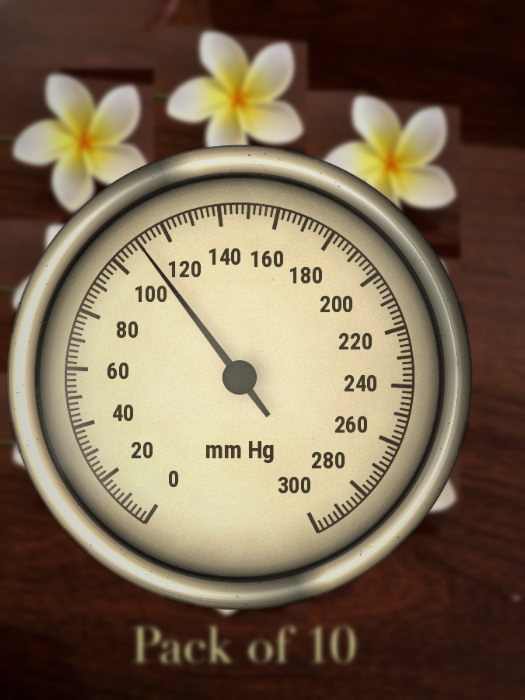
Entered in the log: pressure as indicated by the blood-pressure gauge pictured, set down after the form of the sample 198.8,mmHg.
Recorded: 110,mmHg
